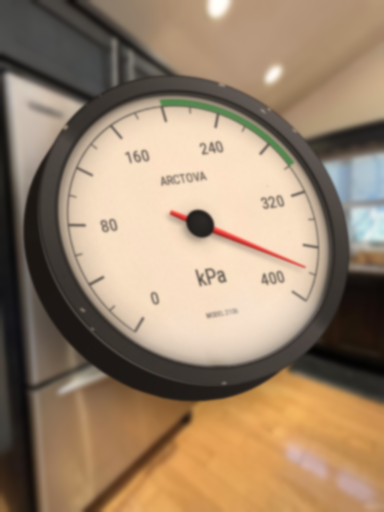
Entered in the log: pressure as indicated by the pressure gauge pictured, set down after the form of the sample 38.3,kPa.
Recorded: 380,kPa
